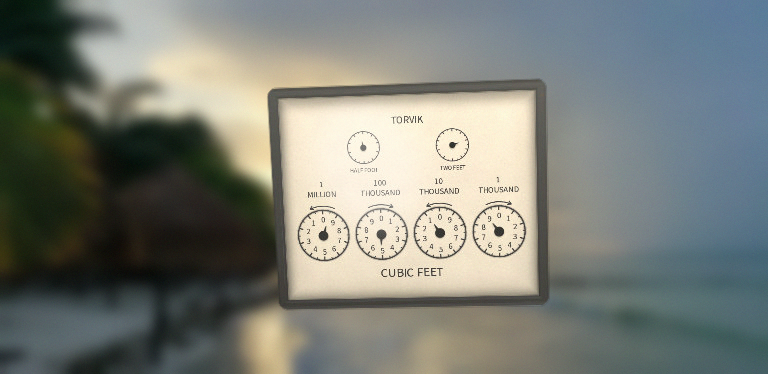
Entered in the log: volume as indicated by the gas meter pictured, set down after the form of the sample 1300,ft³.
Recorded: 950900,ft³
